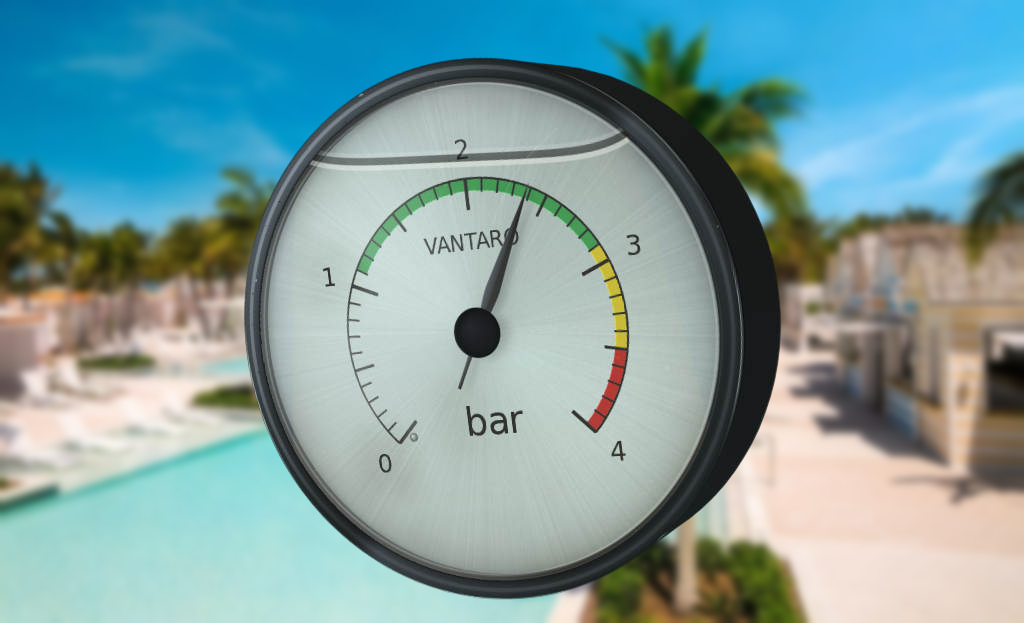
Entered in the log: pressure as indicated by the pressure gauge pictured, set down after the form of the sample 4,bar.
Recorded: 2.4,bar
